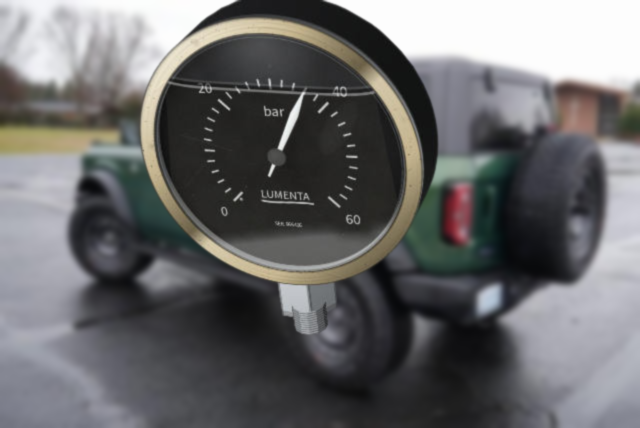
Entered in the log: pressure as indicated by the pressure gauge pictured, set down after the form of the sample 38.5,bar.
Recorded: 36,bar
